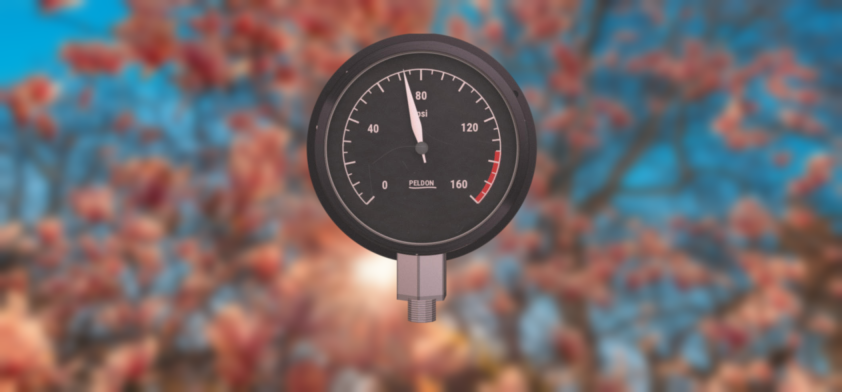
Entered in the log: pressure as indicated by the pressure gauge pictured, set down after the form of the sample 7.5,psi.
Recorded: 72.5,psi
